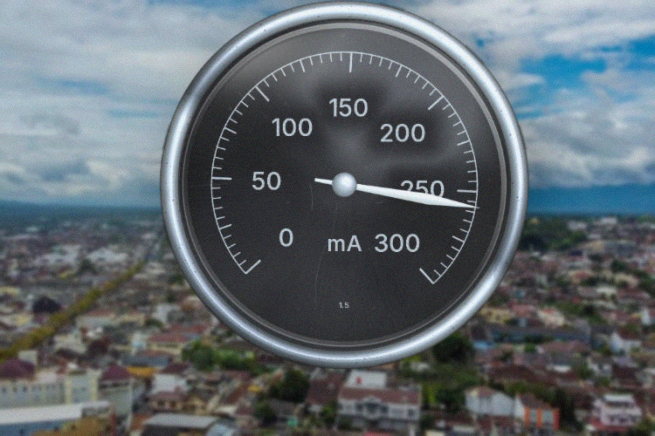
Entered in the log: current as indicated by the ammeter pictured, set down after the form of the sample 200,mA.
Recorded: 257.5,mA
